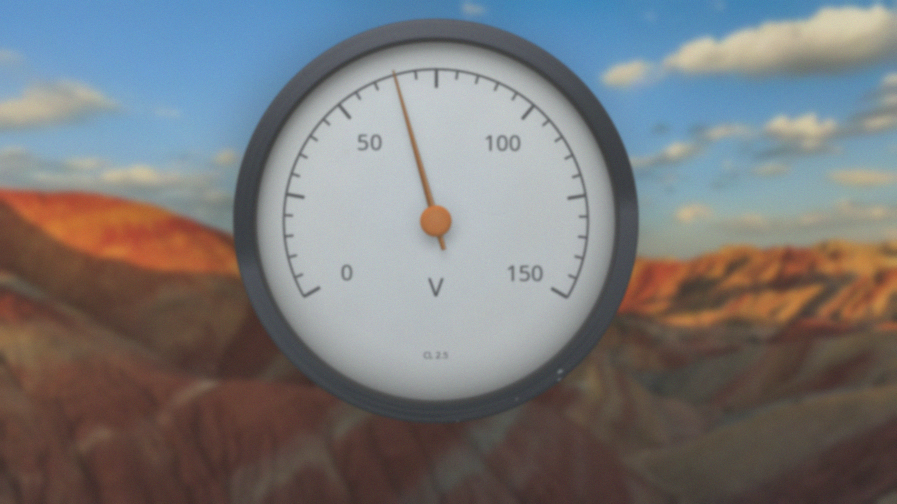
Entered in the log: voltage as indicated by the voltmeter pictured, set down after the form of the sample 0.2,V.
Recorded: 65,V
